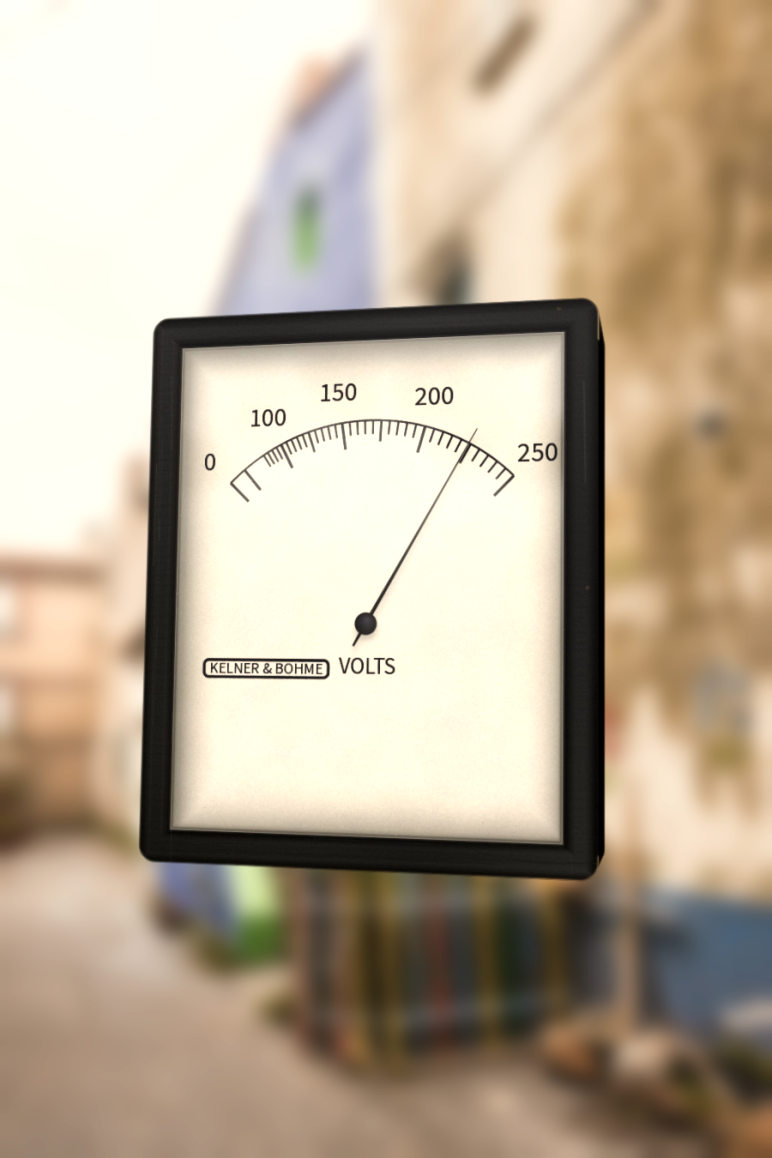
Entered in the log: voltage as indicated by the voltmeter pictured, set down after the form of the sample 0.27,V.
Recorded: 225,V
